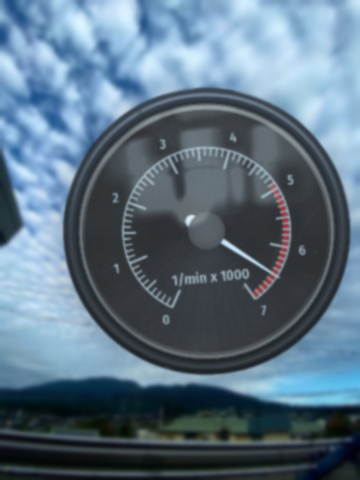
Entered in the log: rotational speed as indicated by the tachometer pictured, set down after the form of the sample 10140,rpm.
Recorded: 6500,rpm
